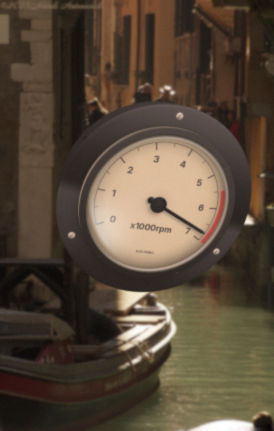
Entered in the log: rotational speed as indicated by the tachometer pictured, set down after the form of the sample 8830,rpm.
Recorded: 6750,rpm
